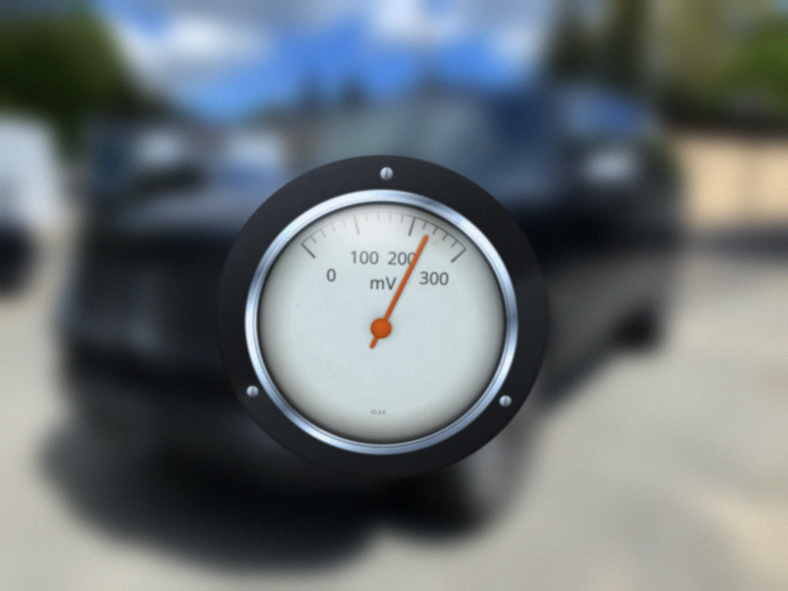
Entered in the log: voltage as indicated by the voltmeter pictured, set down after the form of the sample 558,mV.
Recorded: 230,mV
